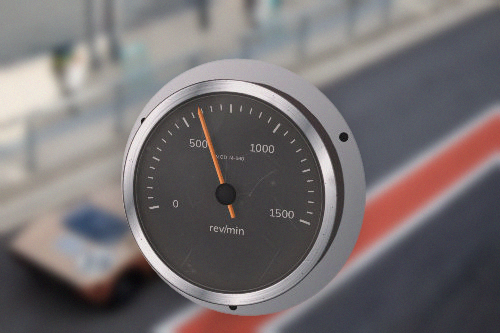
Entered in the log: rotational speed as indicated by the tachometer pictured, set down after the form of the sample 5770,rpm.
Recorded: 600,rpm
